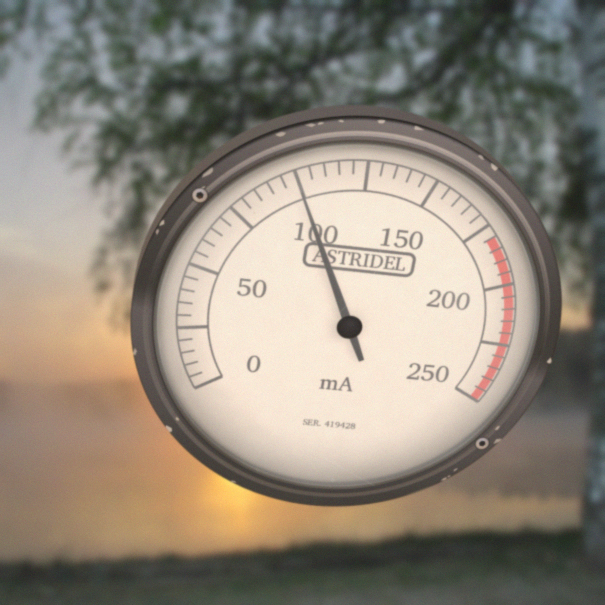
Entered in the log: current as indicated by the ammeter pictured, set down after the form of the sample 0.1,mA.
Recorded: 100,mA
